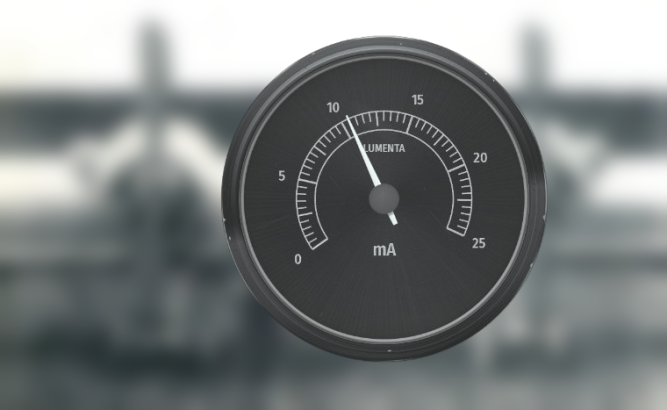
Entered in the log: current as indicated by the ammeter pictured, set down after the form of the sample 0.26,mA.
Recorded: 10.5,mA
